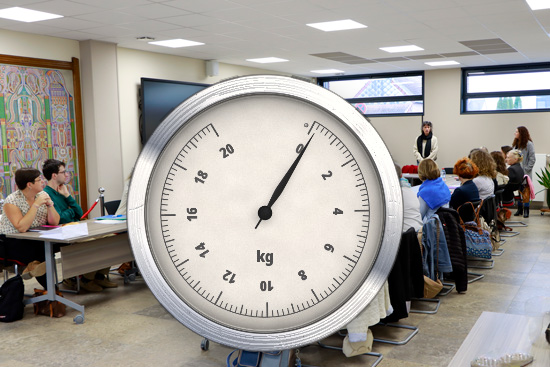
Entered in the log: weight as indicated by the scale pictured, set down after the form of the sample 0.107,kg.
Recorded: 0.2,kg
